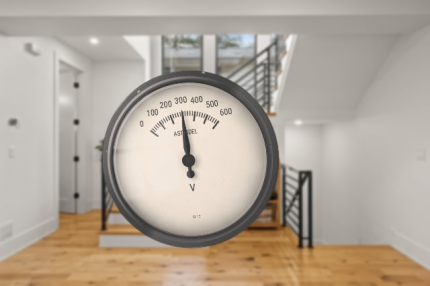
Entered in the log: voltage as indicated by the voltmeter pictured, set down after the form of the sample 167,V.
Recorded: 300,V
